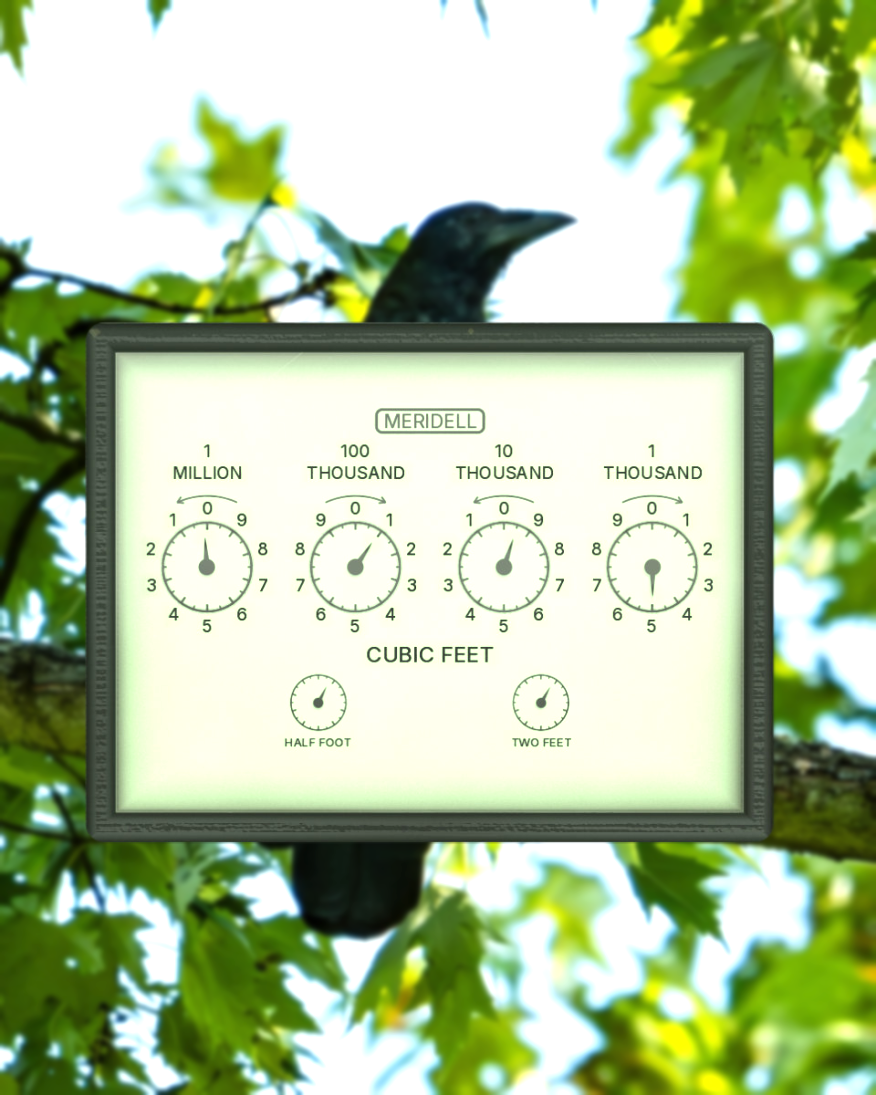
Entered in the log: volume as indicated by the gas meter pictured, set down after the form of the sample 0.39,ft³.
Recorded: 9500,ft³
